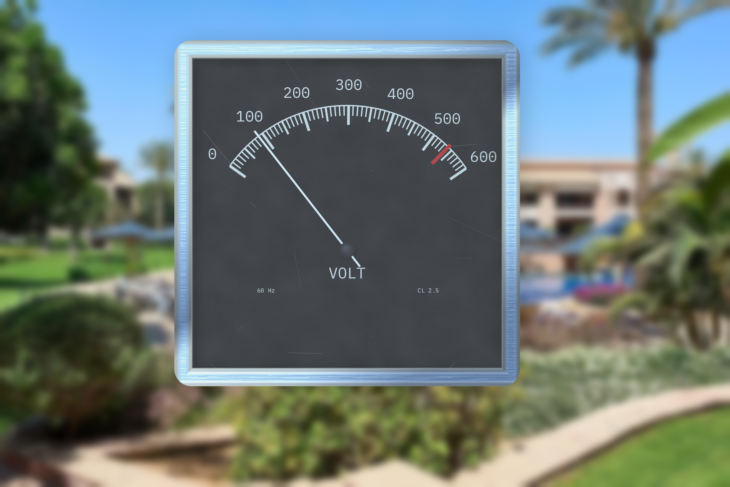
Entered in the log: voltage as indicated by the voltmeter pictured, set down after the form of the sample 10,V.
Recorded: 90,V
